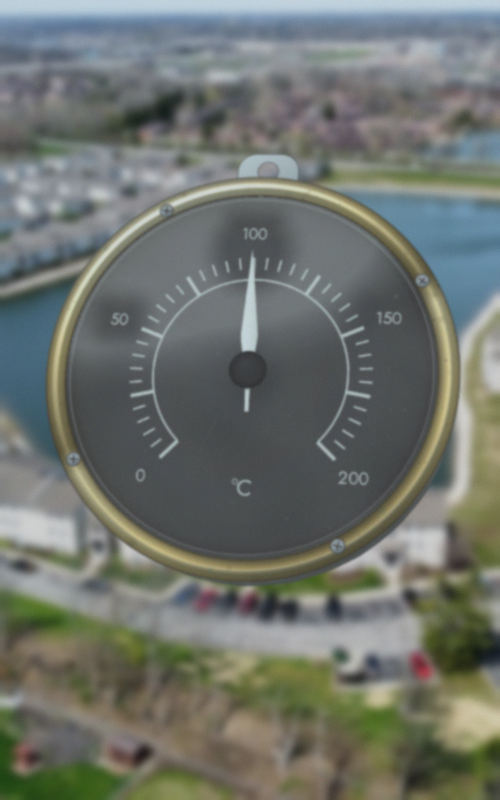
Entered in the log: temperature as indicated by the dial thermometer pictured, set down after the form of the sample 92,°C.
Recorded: 100,°C
